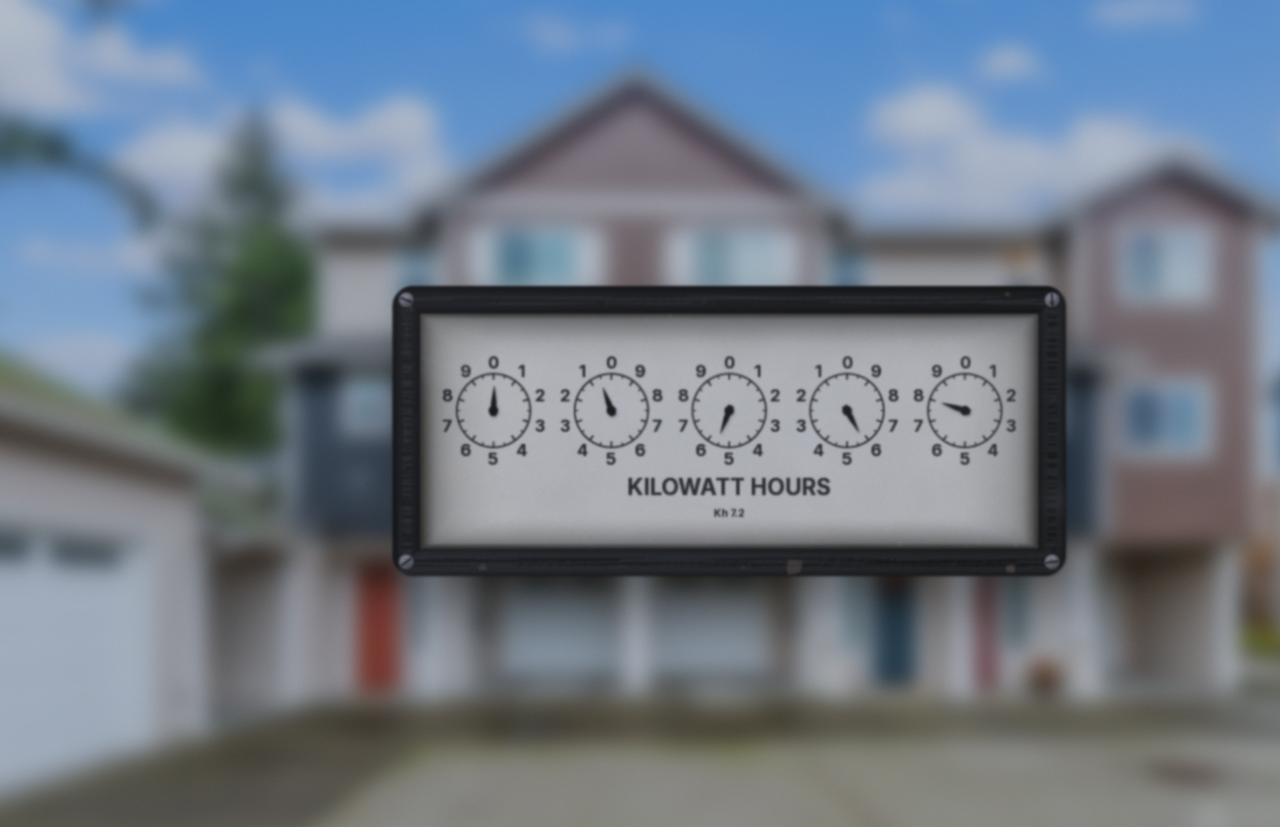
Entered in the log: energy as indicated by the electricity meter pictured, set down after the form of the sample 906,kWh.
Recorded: 558,kWh
